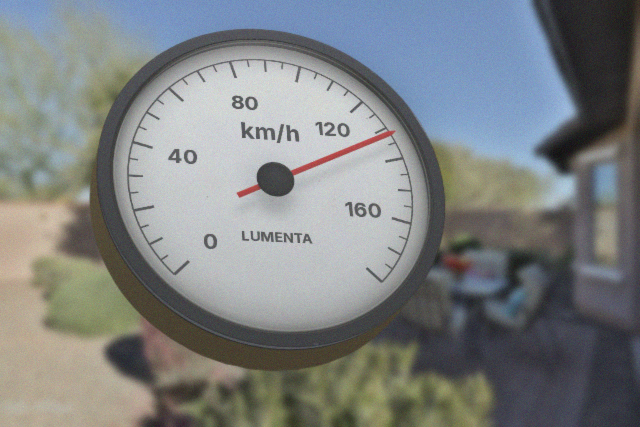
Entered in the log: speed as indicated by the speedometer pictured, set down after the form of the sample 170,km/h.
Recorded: 132.5,km/h
